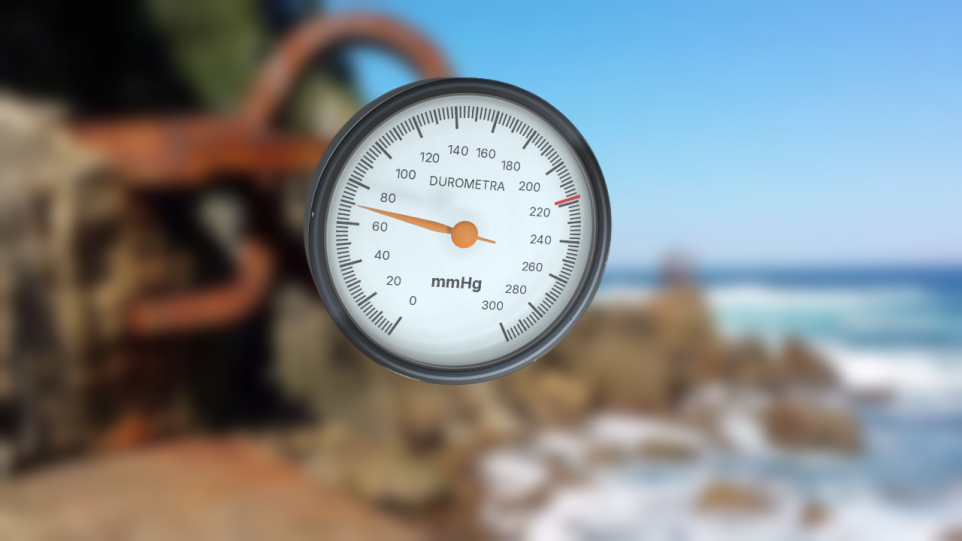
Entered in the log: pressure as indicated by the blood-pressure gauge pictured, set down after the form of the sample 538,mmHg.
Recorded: 70,mmHg
